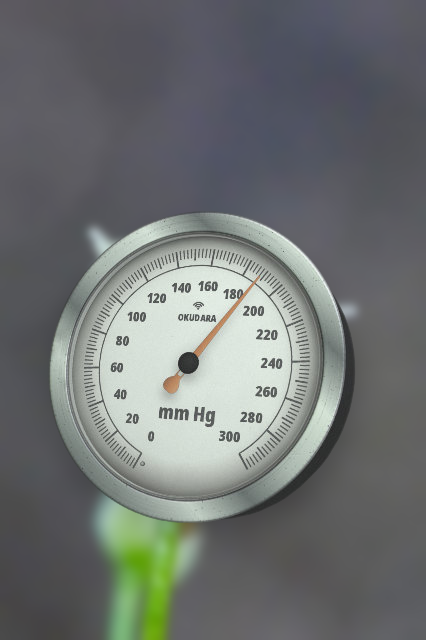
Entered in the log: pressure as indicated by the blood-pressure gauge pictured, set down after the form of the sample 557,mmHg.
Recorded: 190,mmHg
